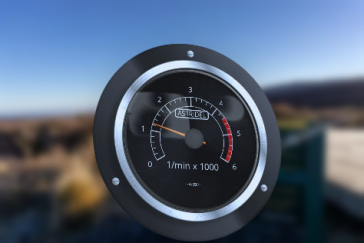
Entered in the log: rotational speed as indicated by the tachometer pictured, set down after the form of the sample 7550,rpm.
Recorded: 1200,rpm
